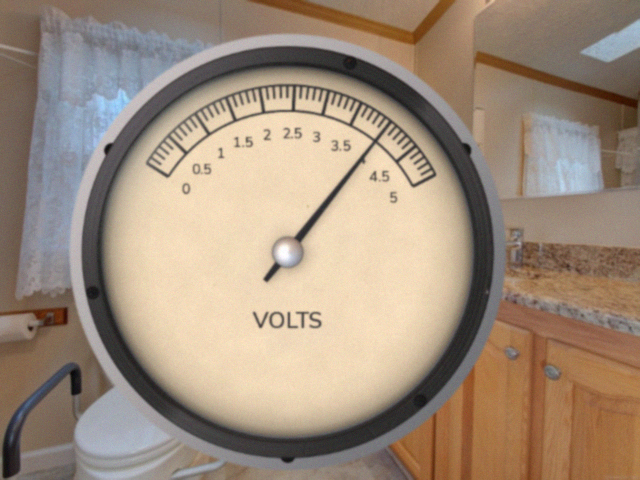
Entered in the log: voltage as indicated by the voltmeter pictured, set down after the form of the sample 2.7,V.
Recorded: 4,V
